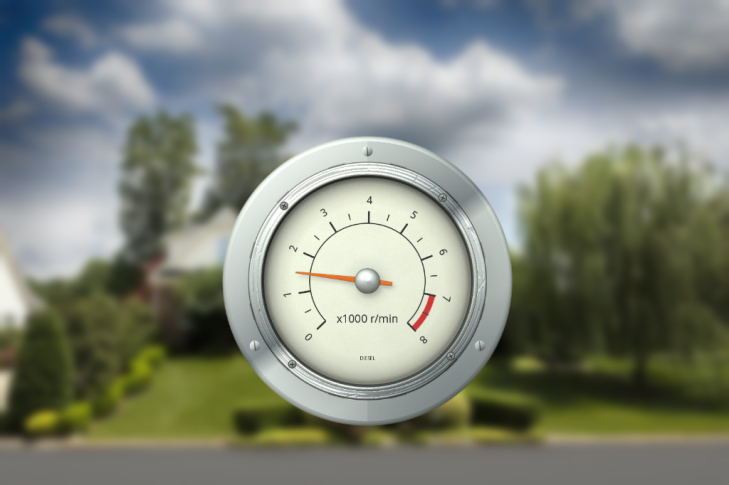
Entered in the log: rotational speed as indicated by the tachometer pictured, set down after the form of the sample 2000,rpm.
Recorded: 1500,rpm
